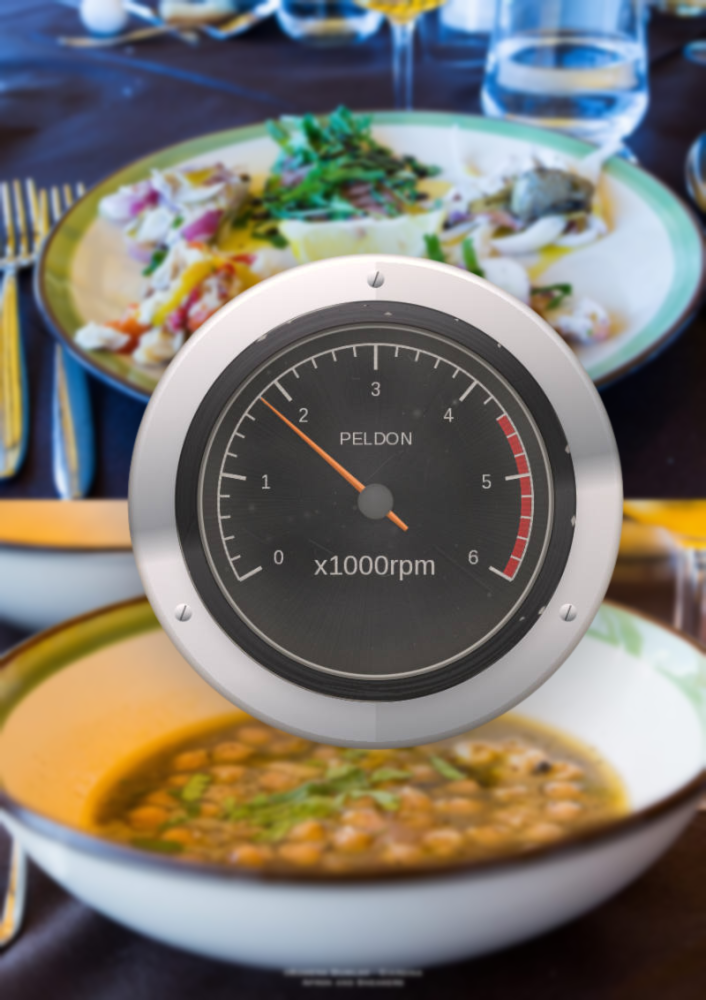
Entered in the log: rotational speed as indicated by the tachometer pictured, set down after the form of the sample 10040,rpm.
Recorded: 1800,rpm
